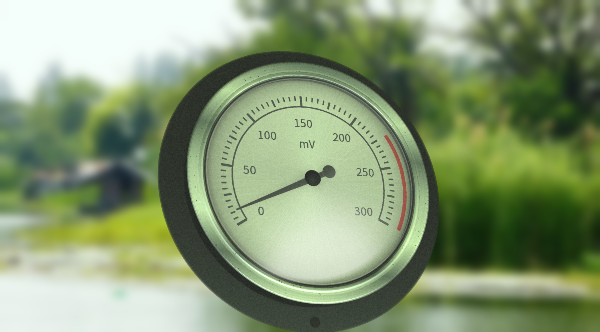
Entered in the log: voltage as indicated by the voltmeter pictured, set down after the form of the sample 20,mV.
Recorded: 10,mV
